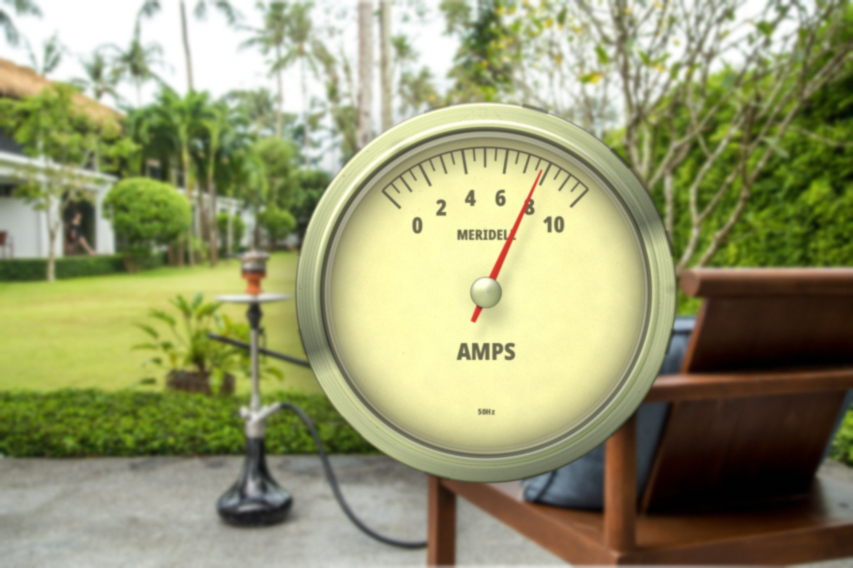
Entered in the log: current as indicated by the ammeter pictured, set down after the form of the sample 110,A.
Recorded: 7.75,A
